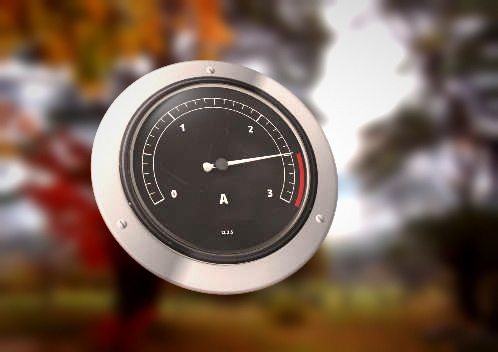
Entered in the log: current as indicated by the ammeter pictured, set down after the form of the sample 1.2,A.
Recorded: 2.5,A
